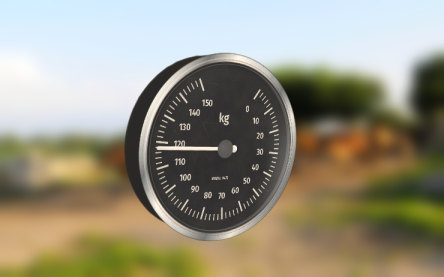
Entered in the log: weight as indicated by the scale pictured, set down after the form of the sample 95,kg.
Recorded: 118,kg
